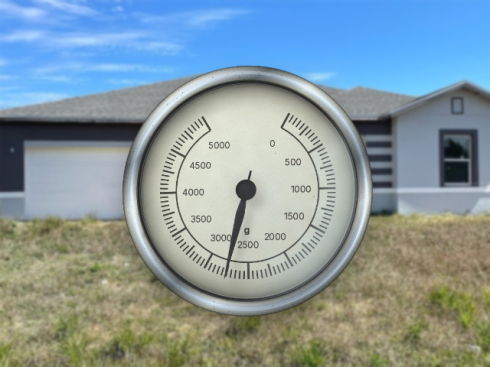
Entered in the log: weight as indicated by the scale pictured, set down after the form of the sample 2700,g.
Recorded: 2750,g
